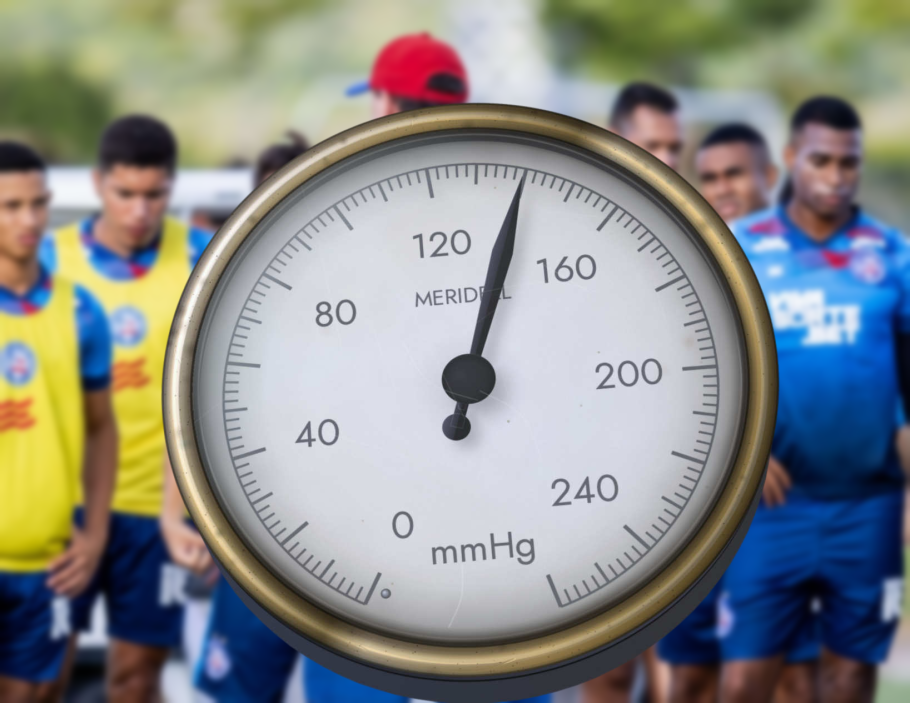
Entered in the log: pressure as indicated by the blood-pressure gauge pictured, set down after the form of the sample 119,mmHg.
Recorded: 140,mmHg
